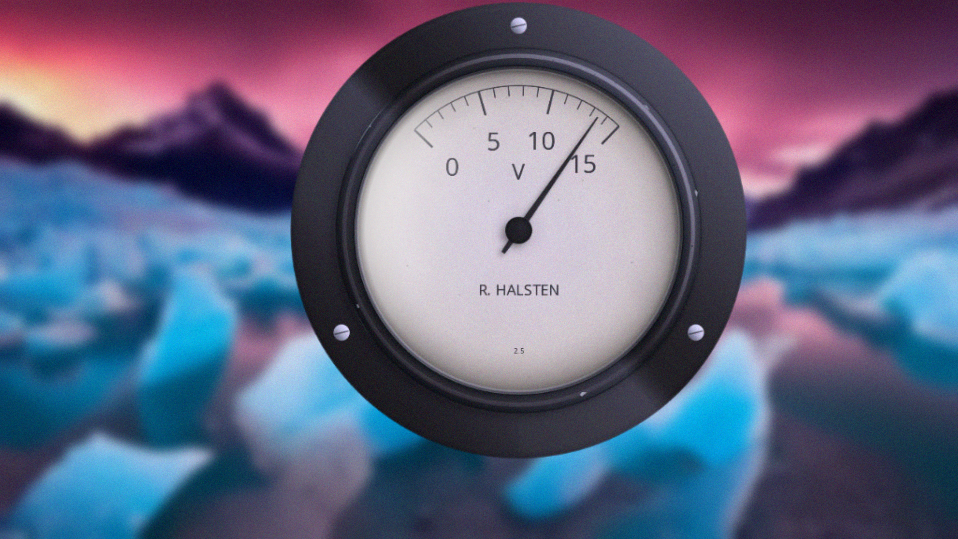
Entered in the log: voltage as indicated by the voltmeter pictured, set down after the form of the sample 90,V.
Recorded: 13.5,V
